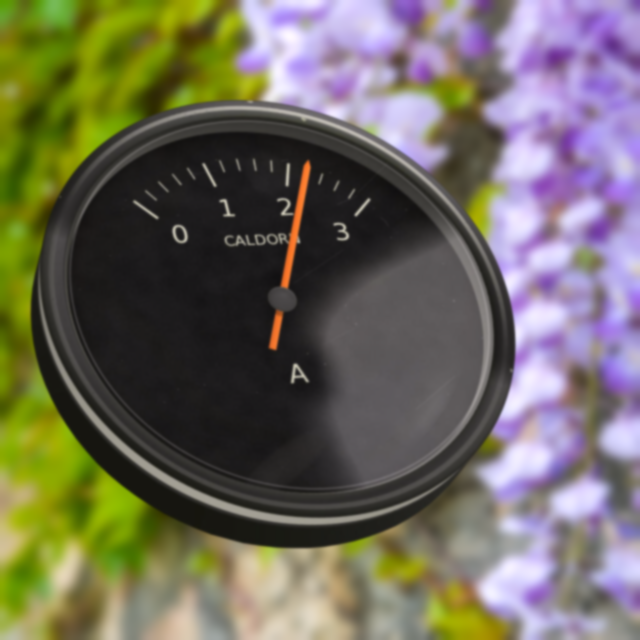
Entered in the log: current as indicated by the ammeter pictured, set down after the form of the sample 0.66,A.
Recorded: 2.2,A
